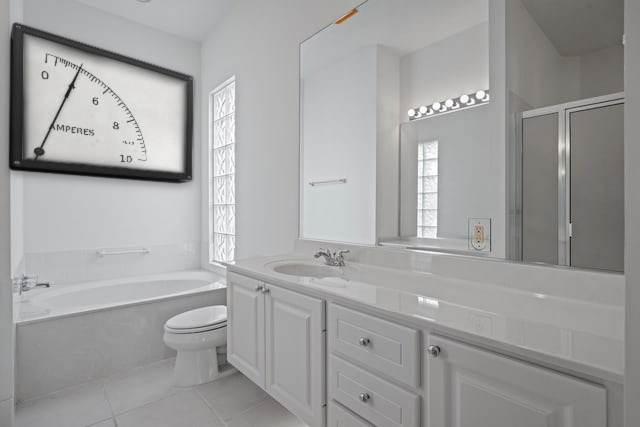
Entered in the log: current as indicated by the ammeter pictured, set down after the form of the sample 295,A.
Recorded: 4,A
